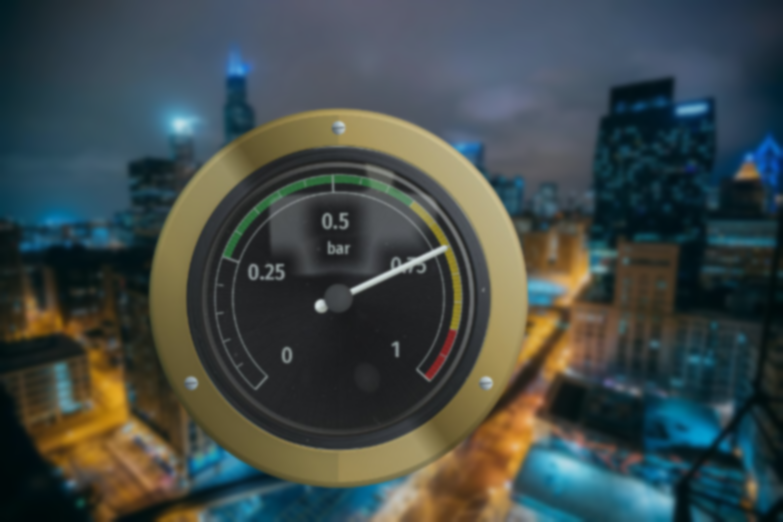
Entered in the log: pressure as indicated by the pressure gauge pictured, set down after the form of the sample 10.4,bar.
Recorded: 0.75,bar
